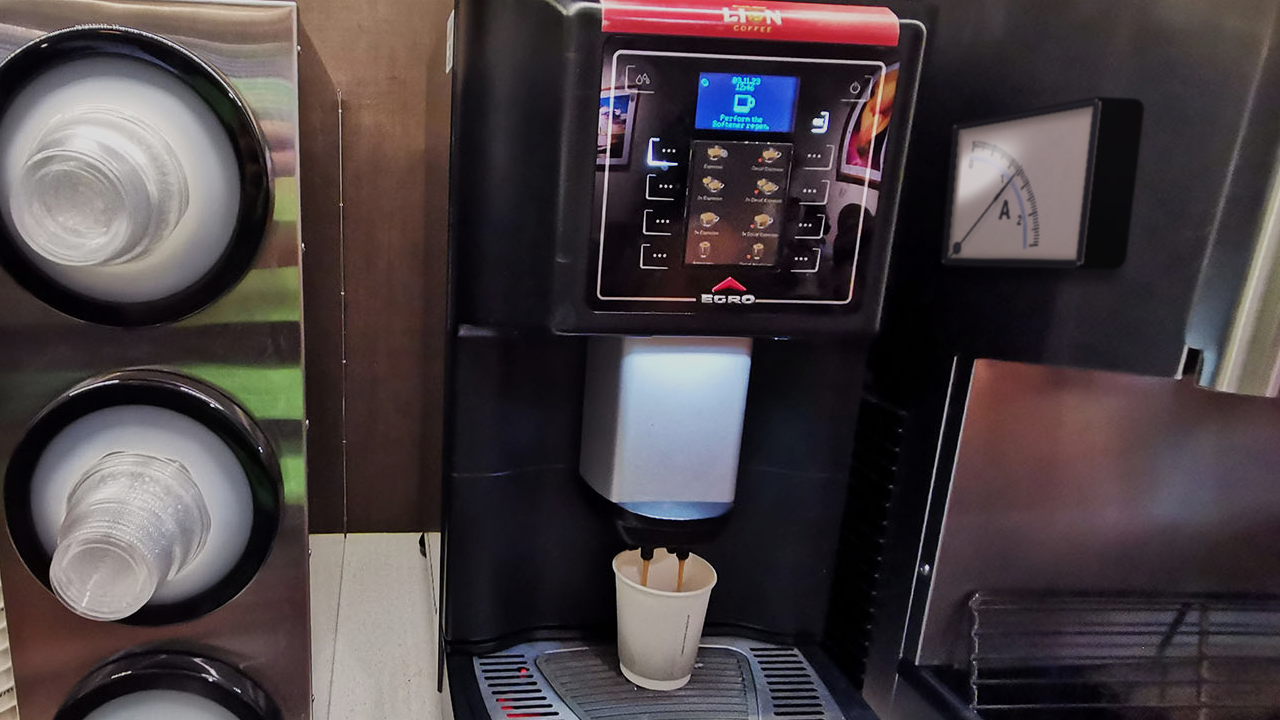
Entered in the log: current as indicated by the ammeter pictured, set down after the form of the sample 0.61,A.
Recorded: 1.25,A
